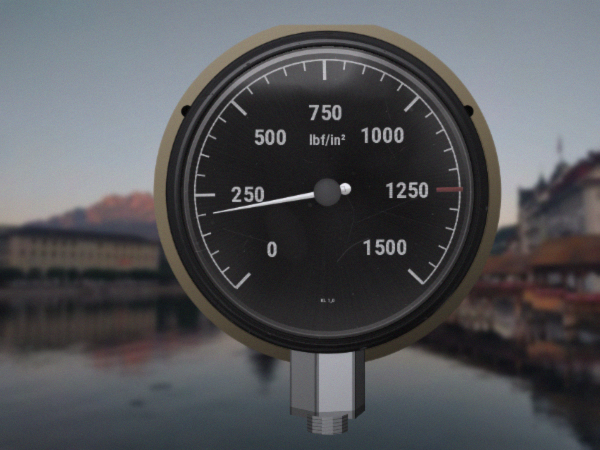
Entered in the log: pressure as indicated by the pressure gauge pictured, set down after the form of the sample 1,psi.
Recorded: 200,psi
